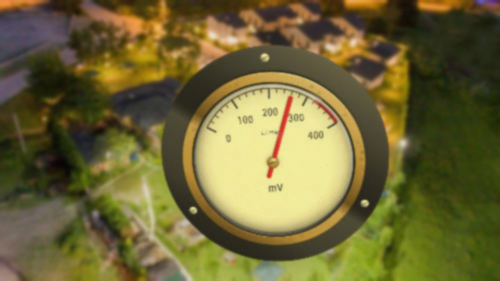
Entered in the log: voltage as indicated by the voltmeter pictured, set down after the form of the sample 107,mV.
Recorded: 260,mV
